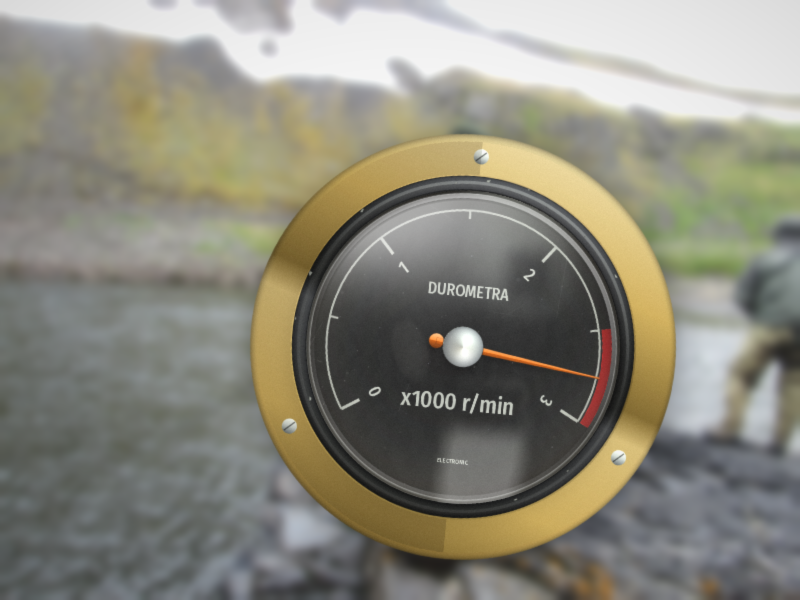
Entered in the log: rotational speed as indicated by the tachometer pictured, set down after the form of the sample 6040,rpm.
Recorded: 2750,rpm
